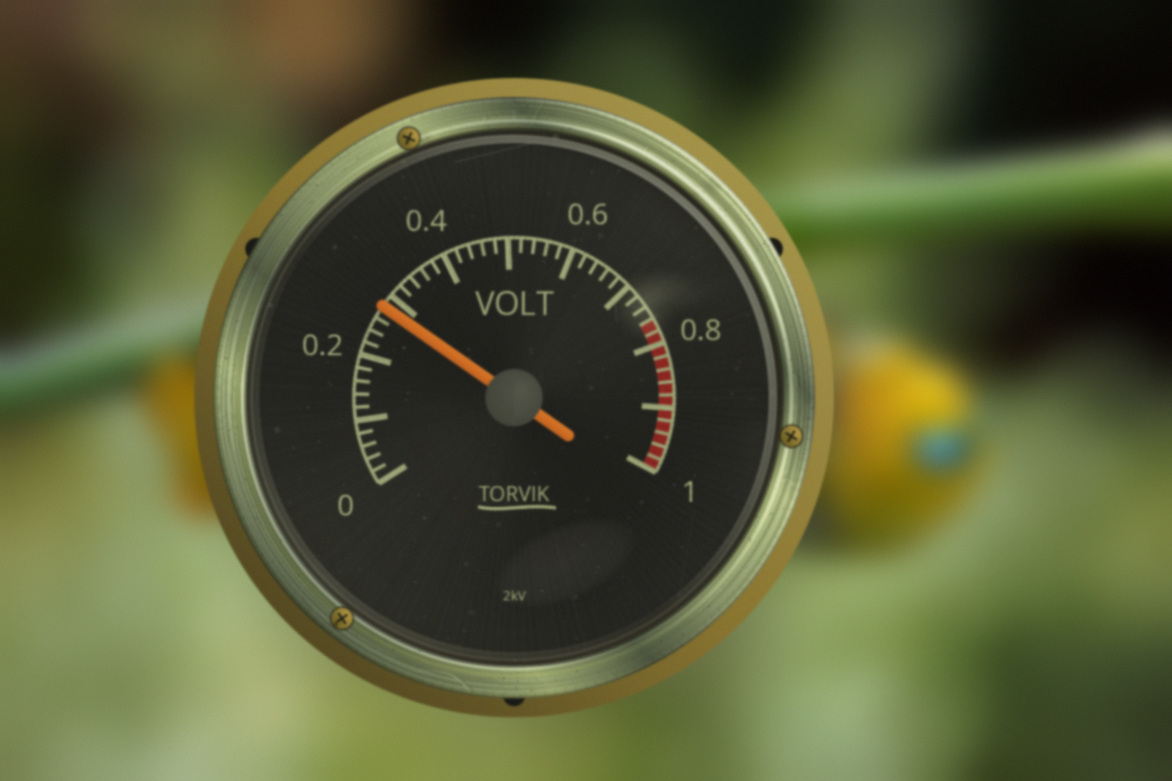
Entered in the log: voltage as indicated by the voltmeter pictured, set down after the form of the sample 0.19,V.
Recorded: 0.28,V
